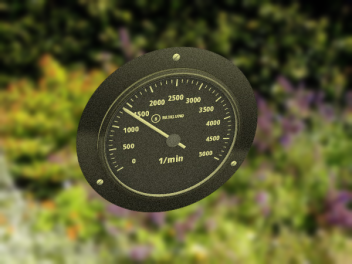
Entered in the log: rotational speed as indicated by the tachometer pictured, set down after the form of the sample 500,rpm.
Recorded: 1400,rpm
